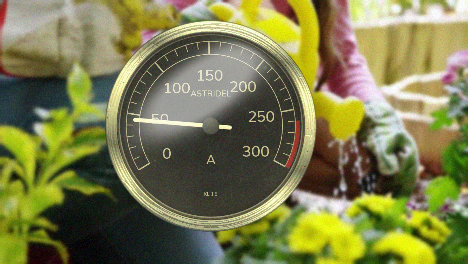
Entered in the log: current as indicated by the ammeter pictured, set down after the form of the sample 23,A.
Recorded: 45,A
